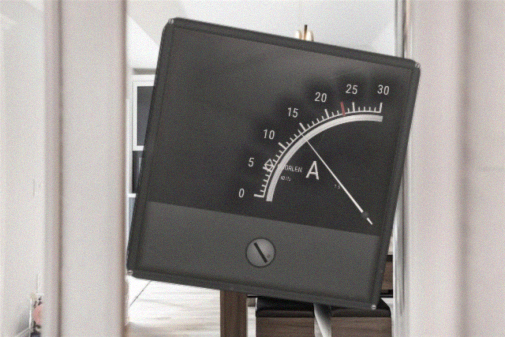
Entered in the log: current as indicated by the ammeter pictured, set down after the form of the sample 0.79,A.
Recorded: 14,A
